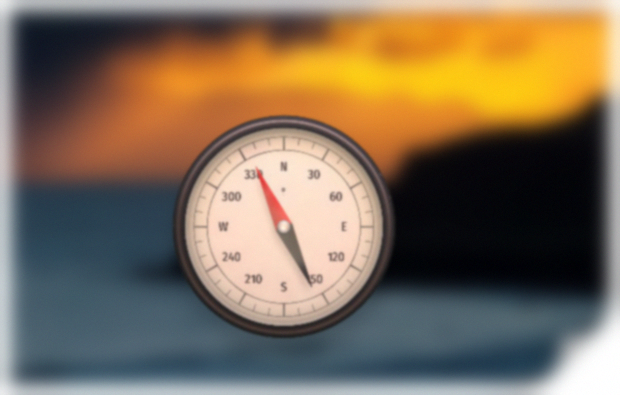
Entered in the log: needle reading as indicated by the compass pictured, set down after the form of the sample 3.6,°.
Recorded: 335,°
